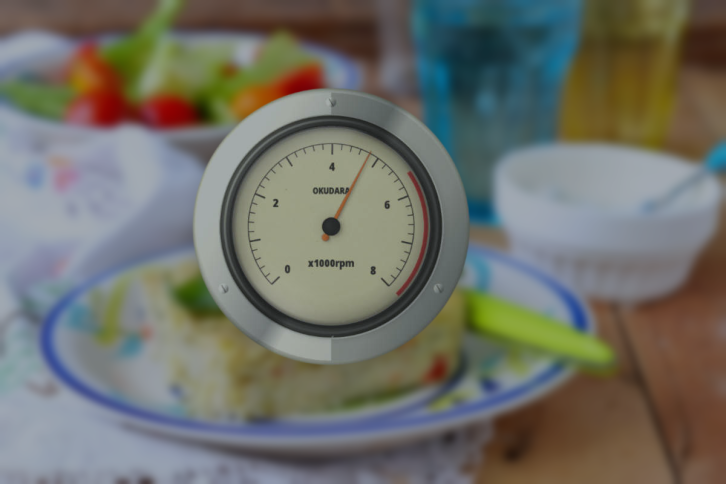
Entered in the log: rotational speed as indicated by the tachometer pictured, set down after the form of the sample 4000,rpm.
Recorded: 4800,rpm
